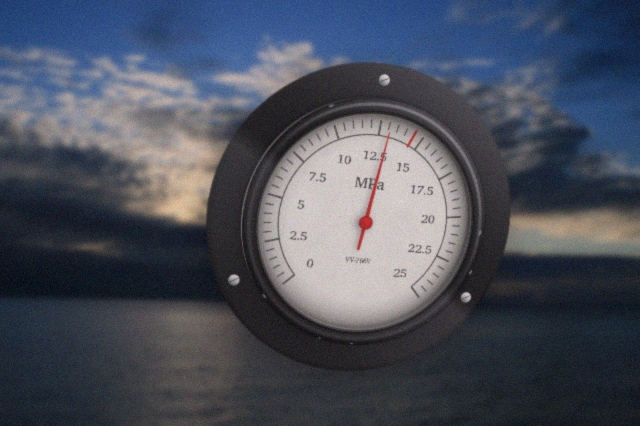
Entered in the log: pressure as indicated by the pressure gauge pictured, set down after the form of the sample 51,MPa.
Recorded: 13,MPa
